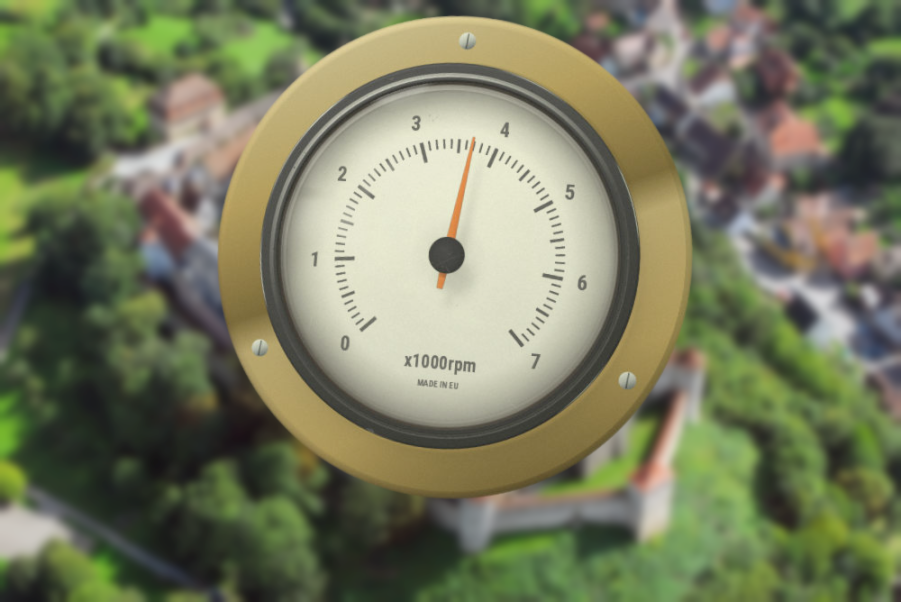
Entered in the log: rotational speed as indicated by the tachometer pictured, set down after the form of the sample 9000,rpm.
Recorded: 3700,rpm
